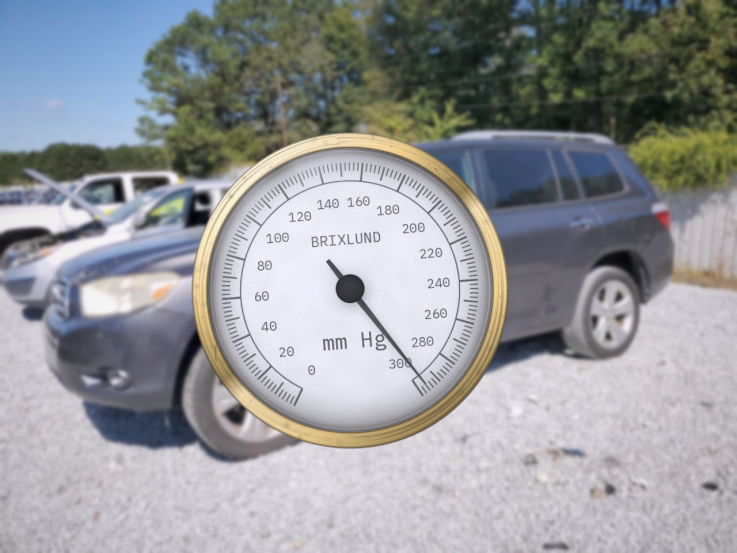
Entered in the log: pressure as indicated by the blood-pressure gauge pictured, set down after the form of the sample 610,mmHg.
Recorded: 296,mmHg
